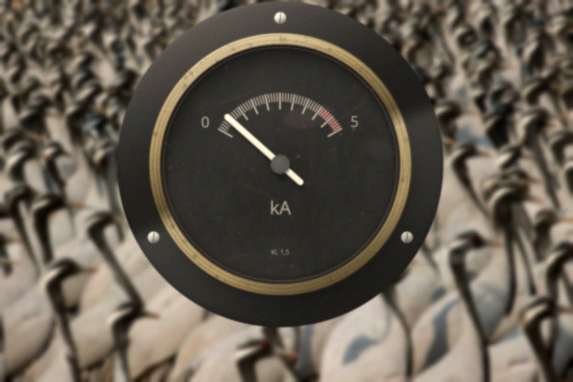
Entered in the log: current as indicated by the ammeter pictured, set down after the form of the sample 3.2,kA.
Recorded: 0.5,kA
